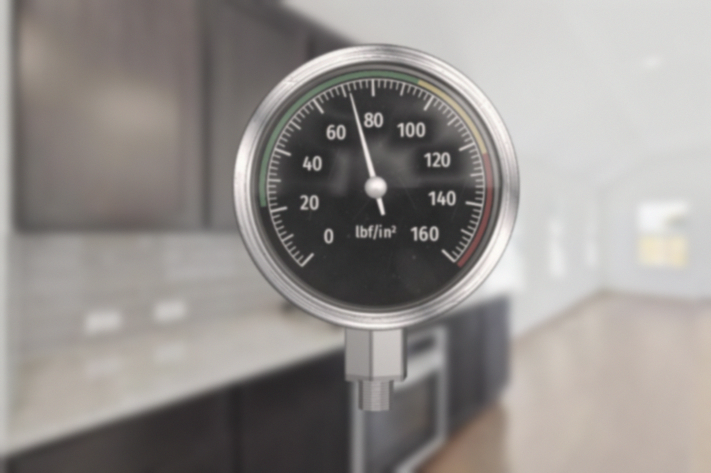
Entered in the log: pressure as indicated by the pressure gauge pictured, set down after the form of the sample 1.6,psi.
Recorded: 72,psi
